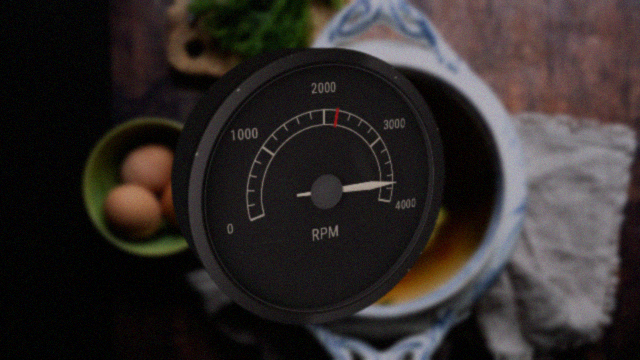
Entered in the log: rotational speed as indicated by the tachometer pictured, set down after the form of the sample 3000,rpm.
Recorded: 3700,rpm
